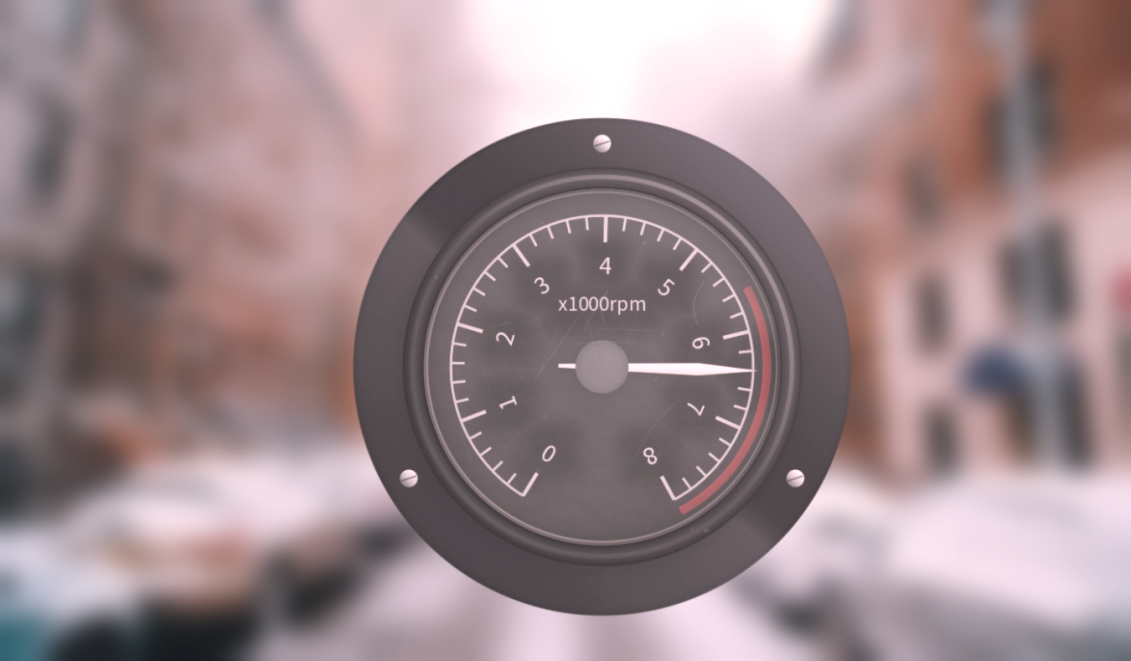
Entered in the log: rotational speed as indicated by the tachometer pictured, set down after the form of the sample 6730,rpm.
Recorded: 6400,rpm
